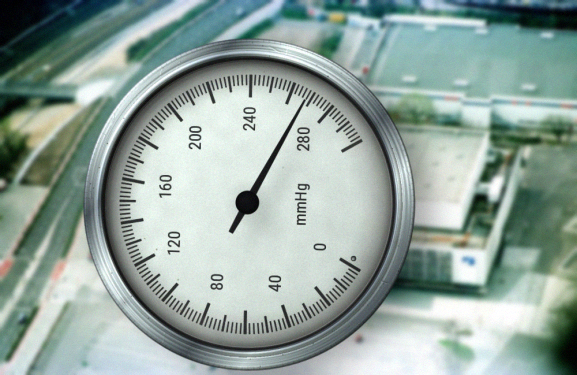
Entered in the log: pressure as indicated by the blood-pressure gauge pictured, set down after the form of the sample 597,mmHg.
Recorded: 268,mmHg
